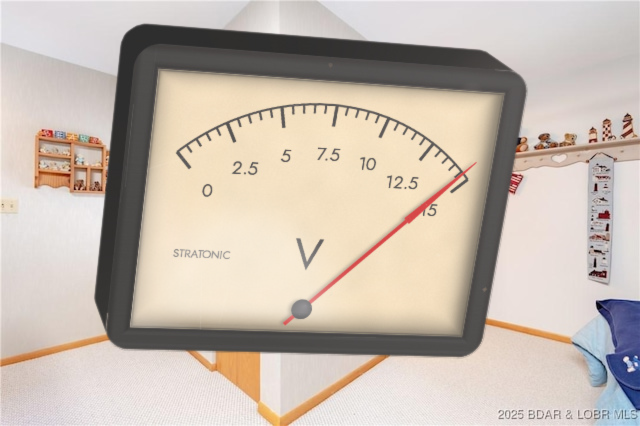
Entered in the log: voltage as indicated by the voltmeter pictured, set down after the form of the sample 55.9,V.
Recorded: 14.5,V
